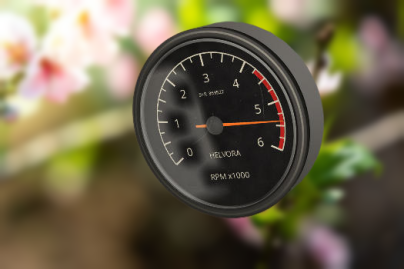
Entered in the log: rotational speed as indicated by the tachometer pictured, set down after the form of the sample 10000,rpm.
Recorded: 5375,rpm
